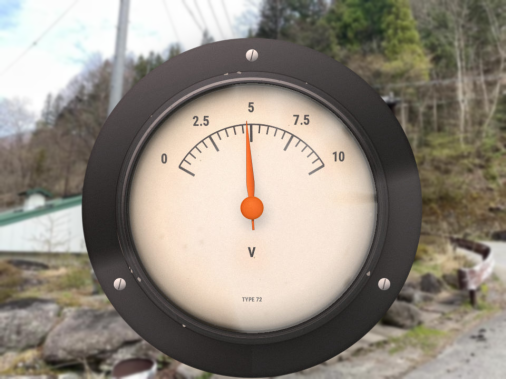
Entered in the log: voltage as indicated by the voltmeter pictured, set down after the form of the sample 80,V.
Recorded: 4.75,V
